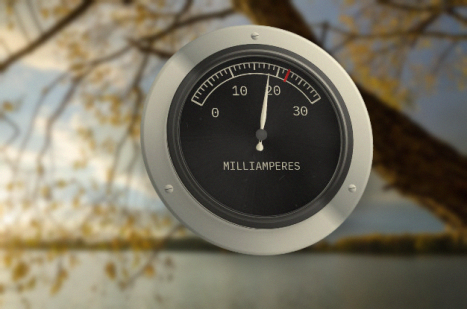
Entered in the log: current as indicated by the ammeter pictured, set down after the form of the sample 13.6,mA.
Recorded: 18,mA
